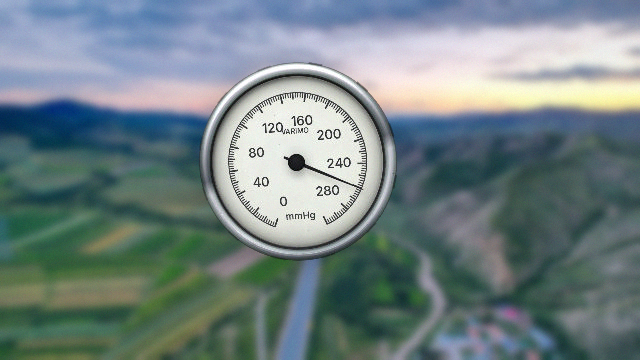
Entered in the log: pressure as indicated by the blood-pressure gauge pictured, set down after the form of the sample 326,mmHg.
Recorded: 260,mmHg
